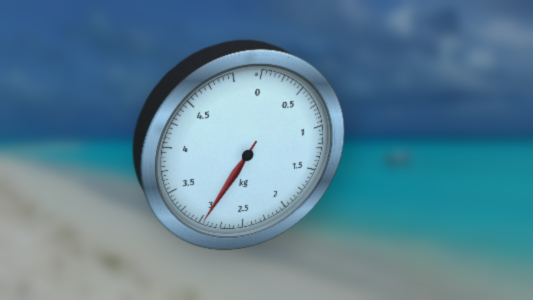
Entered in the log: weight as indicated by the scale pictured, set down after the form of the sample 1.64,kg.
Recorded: 3,kg
